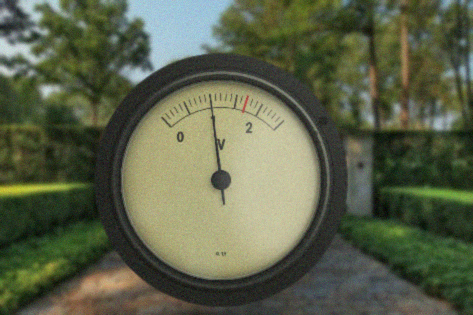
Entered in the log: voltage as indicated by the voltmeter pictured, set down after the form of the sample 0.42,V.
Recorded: 1,V
